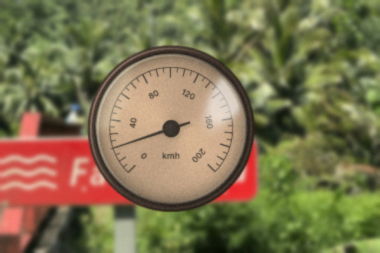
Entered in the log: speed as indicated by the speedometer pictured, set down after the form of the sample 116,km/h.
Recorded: 20,km/h
